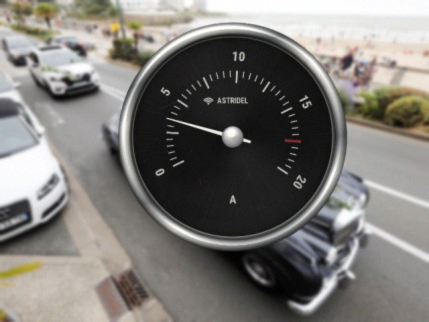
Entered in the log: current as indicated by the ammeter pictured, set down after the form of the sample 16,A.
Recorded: 3.5,A
